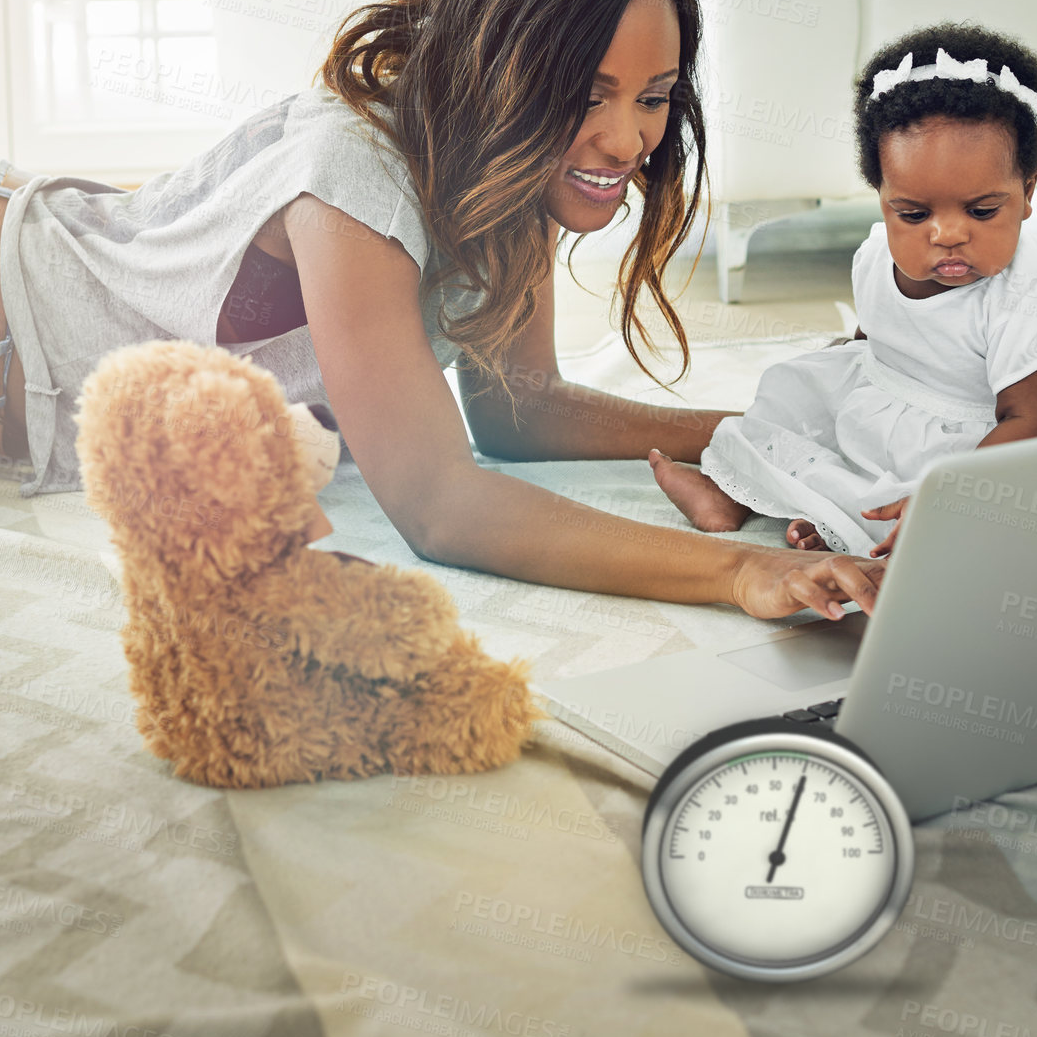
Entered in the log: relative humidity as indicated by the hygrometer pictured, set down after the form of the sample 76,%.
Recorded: 60,%
